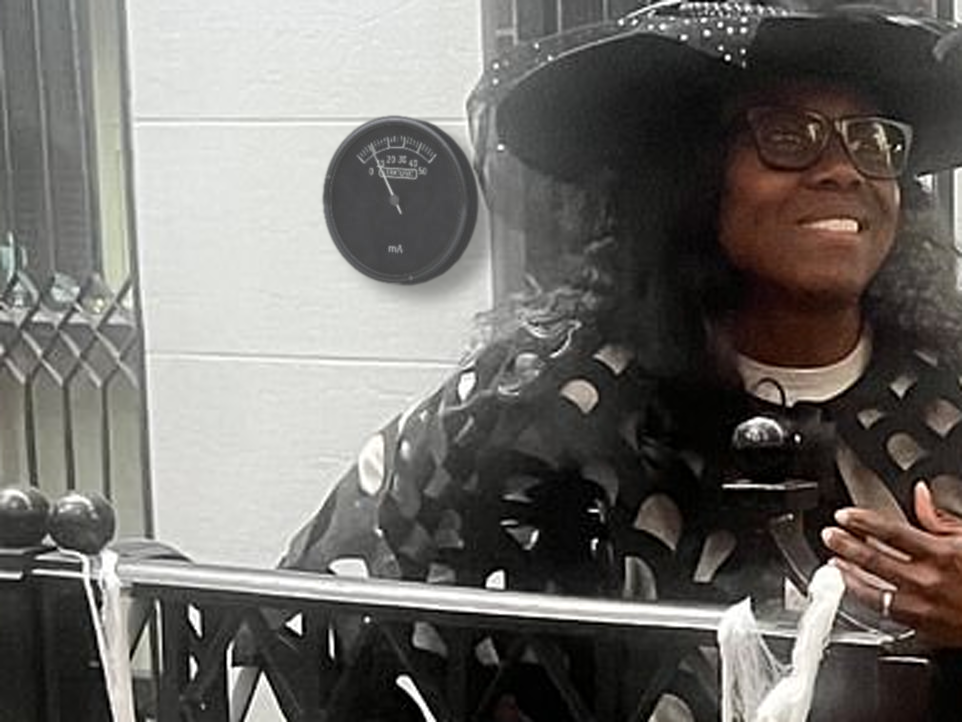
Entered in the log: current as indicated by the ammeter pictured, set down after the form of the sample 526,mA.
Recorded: 10,mA
